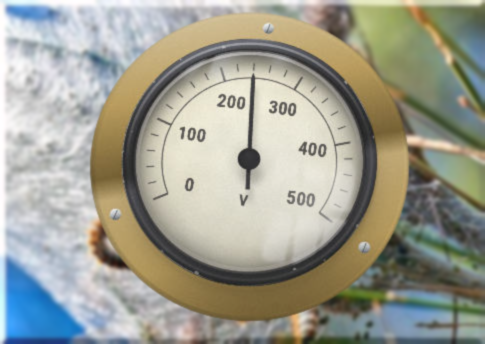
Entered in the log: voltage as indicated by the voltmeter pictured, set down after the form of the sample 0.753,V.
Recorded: 240,V
